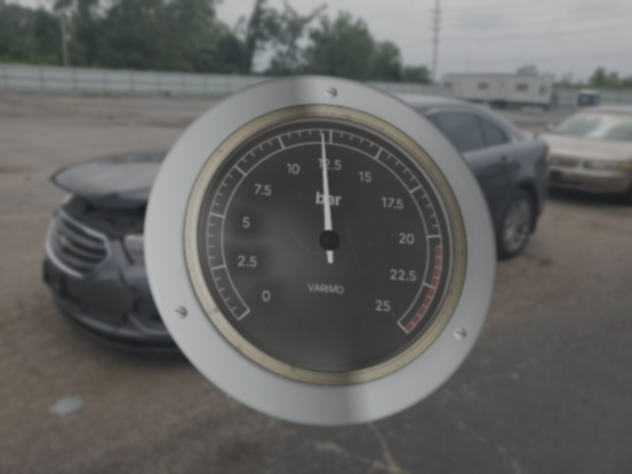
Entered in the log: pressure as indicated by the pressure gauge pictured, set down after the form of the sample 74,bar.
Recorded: 12,bar
